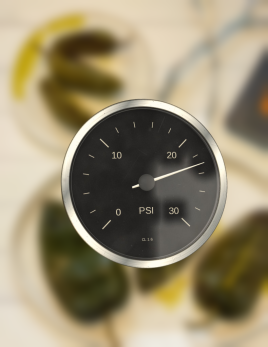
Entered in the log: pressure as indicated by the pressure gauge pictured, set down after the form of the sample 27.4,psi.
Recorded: 23,psi
